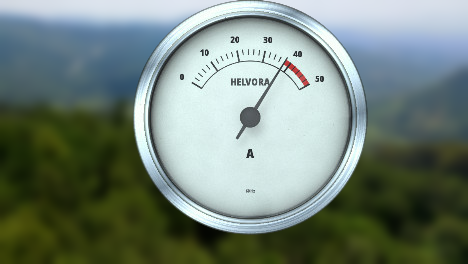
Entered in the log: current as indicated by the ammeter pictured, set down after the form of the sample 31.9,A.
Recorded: 38,A
